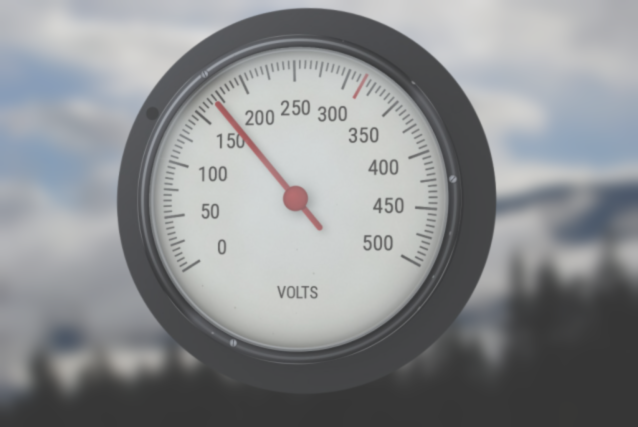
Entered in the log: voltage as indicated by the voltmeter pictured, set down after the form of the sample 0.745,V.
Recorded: 170,V
